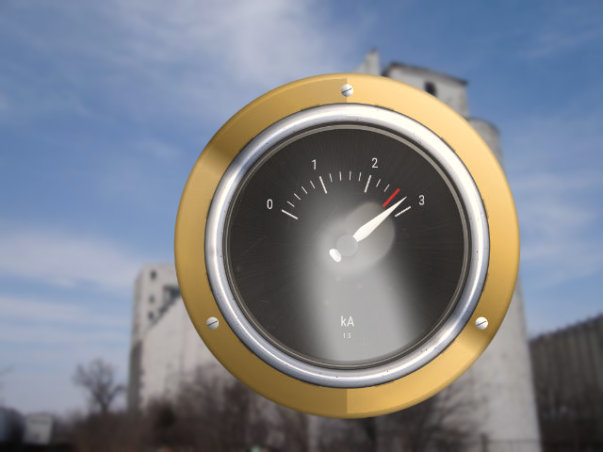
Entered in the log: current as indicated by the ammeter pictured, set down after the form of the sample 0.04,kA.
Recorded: 2.8,kA
